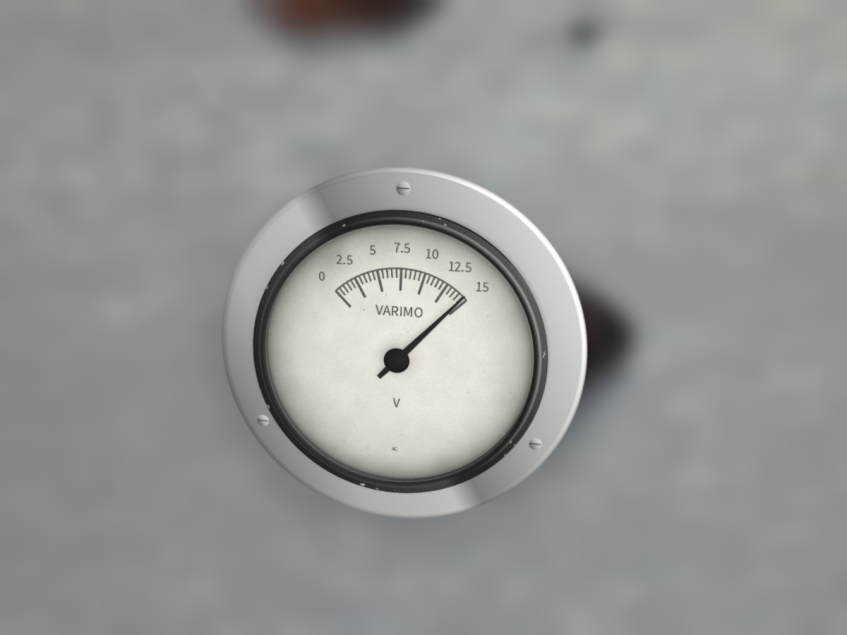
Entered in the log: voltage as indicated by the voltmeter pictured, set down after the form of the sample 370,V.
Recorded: 14.5,V
